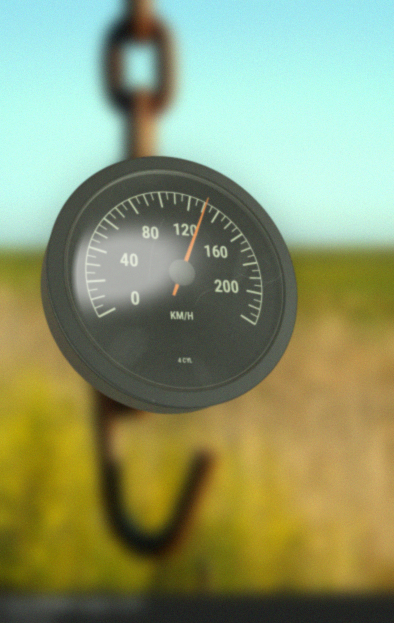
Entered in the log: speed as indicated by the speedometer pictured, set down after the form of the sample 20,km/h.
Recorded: 130,km/h
